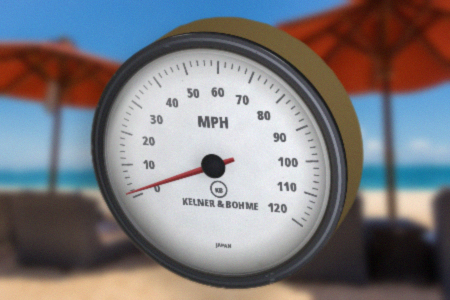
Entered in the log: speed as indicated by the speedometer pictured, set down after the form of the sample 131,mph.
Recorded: 2,mph
